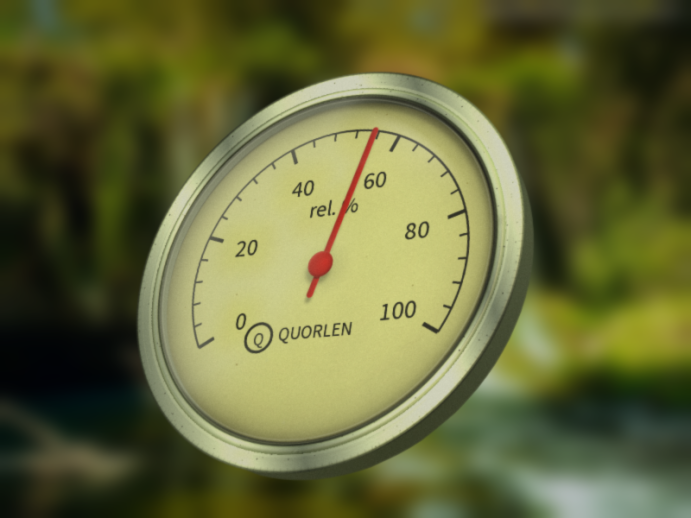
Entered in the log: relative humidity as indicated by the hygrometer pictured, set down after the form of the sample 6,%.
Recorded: 56,%
